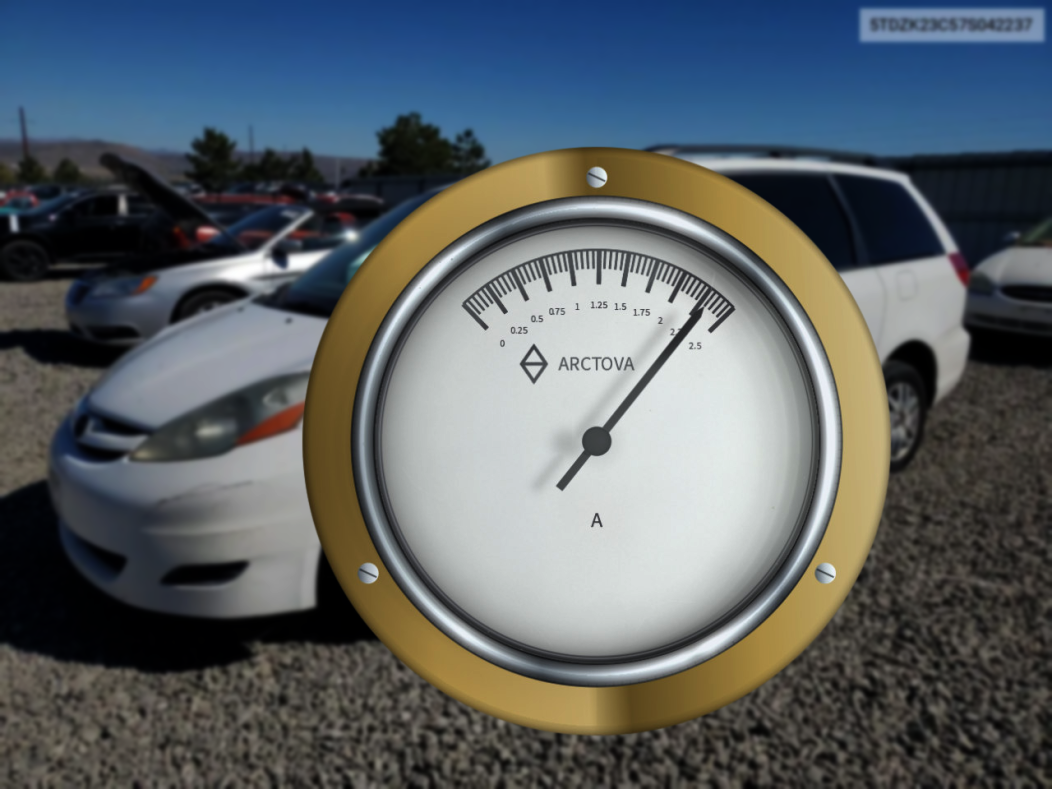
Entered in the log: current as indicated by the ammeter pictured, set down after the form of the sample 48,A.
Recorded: 2.3,A
